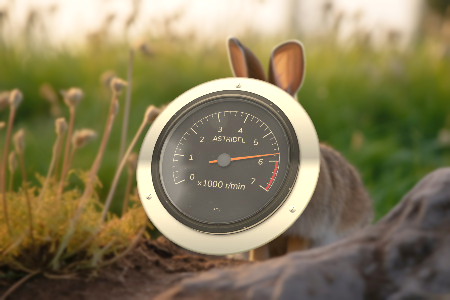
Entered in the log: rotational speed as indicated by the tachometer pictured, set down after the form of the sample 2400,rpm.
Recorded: 5800,rpm
